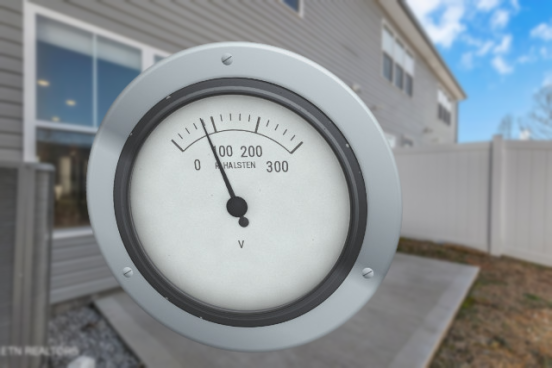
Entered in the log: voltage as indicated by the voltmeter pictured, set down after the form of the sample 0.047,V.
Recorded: 80,V
